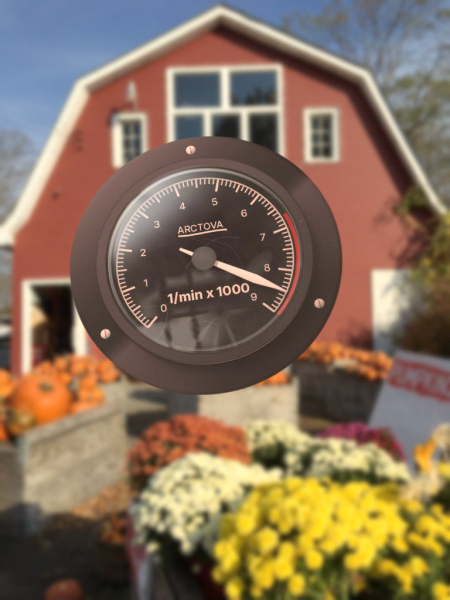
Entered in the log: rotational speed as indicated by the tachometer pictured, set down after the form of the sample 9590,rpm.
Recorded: 8500,rpm
